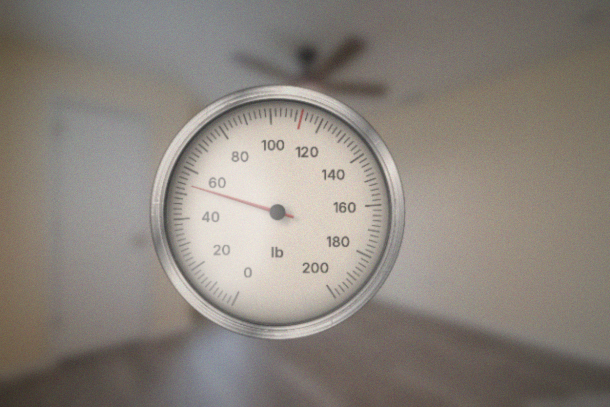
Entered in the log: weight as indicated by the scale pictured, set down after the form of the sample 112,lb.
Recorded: 54,lb
